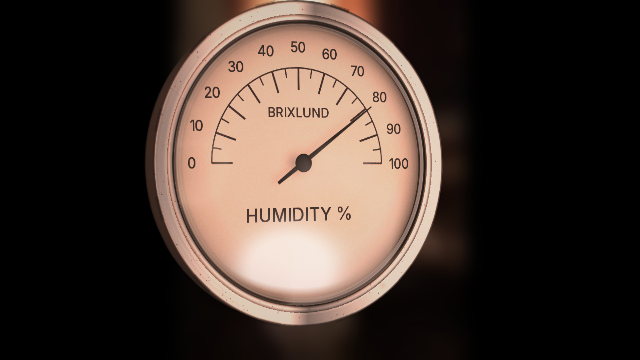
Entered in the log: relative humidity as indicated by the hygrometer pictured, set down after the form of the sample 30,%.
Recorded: 80,%
